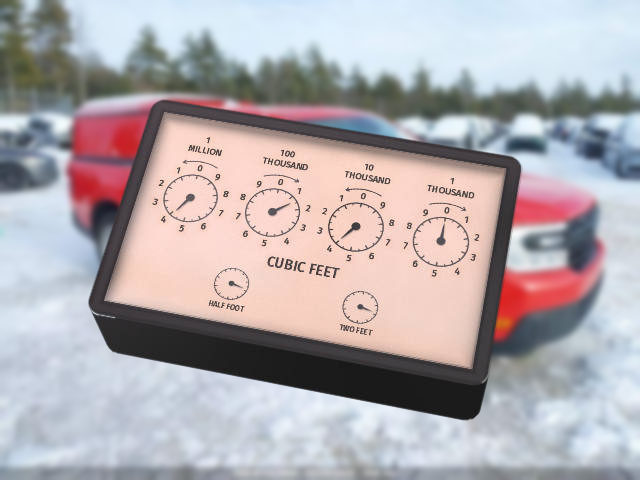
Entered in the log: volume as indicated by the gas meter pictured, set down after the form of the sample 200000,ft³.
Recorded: 414000,ft³
